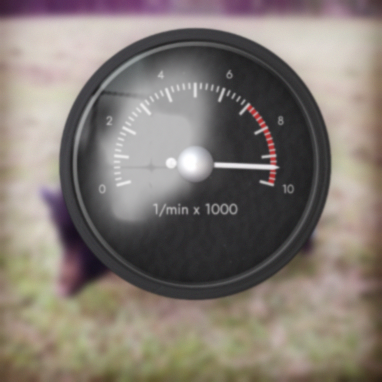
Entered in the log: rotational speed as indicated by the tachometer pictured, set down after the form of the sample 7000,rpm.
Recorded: 9400,rpm
